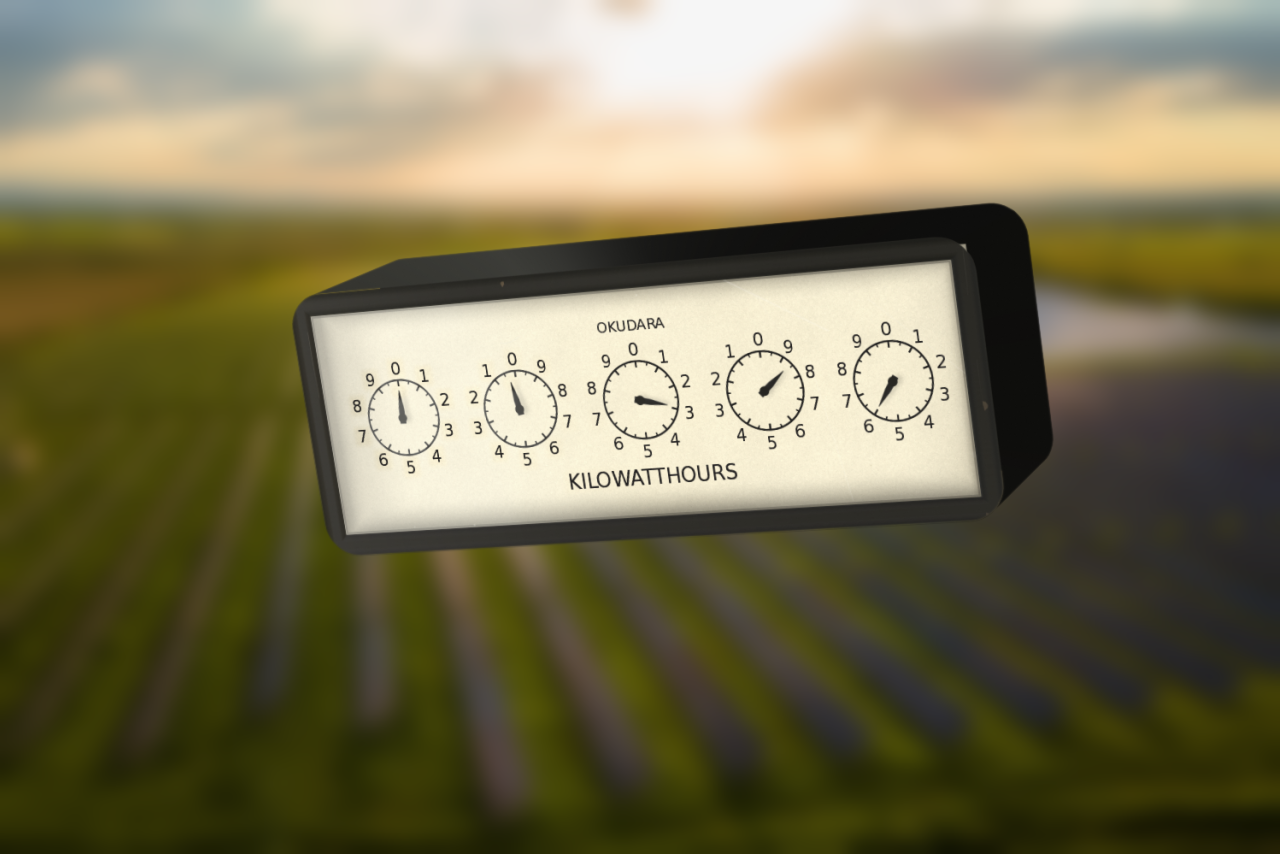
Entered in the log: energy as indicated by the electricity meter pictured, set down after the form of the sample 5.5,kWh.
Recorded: 286,kWh
